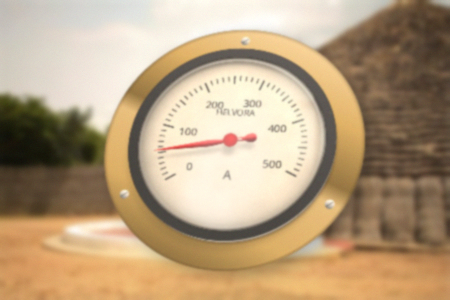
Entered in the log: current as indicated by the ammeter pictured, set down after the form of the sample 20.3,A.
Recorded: 50,A
